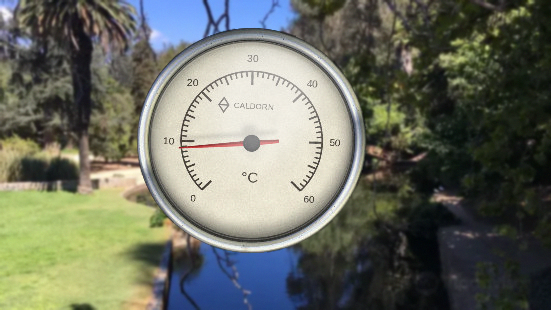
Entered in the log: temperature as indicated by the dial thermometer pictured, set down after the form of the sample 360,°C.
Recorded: 9,°C
